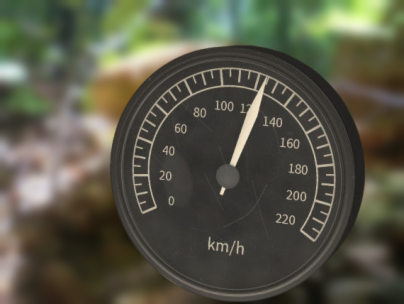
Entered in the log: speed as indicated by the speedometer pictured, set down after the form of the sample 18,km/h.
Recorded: 125,km/h
